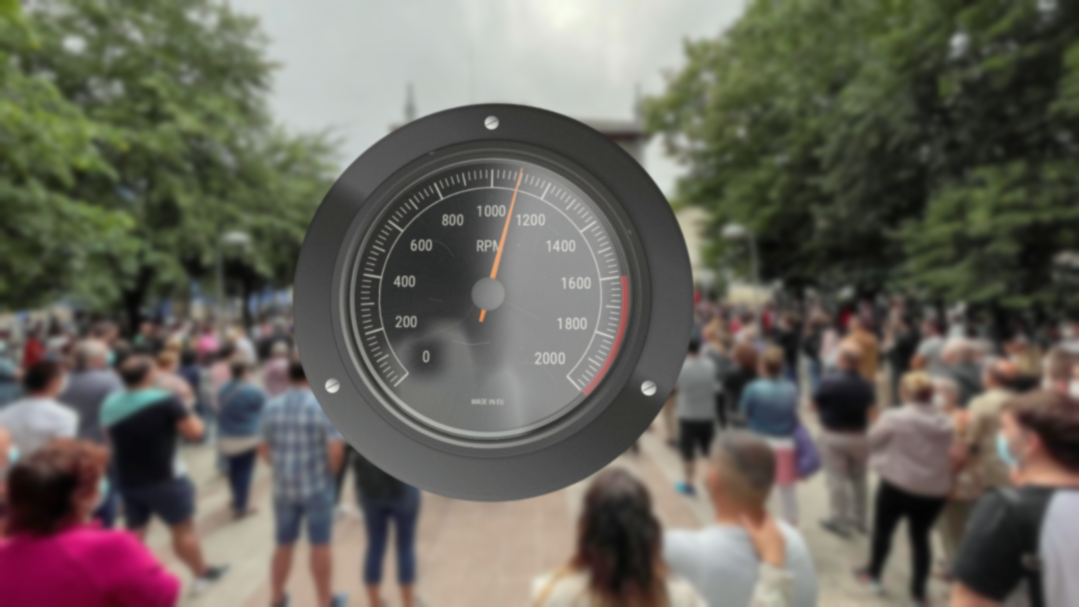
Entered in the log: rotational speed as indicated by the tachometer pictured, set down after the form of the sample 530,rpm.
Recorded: 1100,rpm
